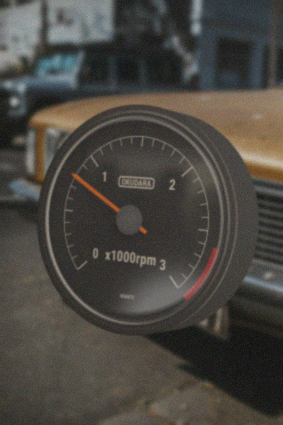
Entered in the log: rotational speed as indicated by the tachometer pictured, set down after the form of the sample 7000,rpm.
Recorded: 800,rpm
